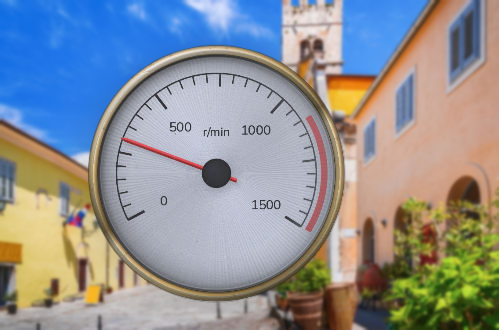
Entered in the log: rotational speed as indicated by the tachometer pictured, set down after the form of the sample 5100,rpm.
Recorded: 300,rpm
